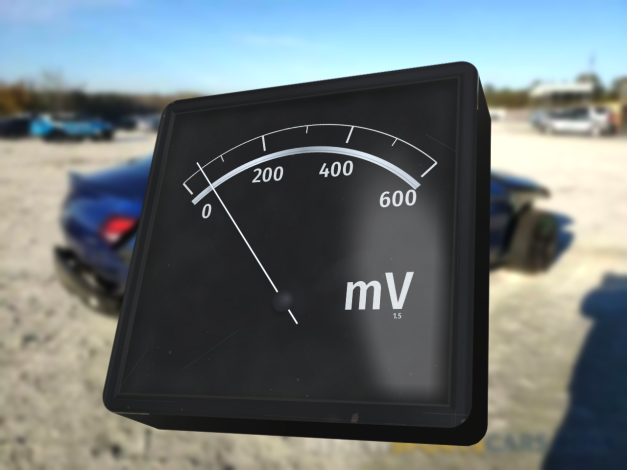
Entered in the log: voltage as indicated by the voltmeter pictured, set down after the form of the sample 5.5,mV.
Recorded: 50,mV
